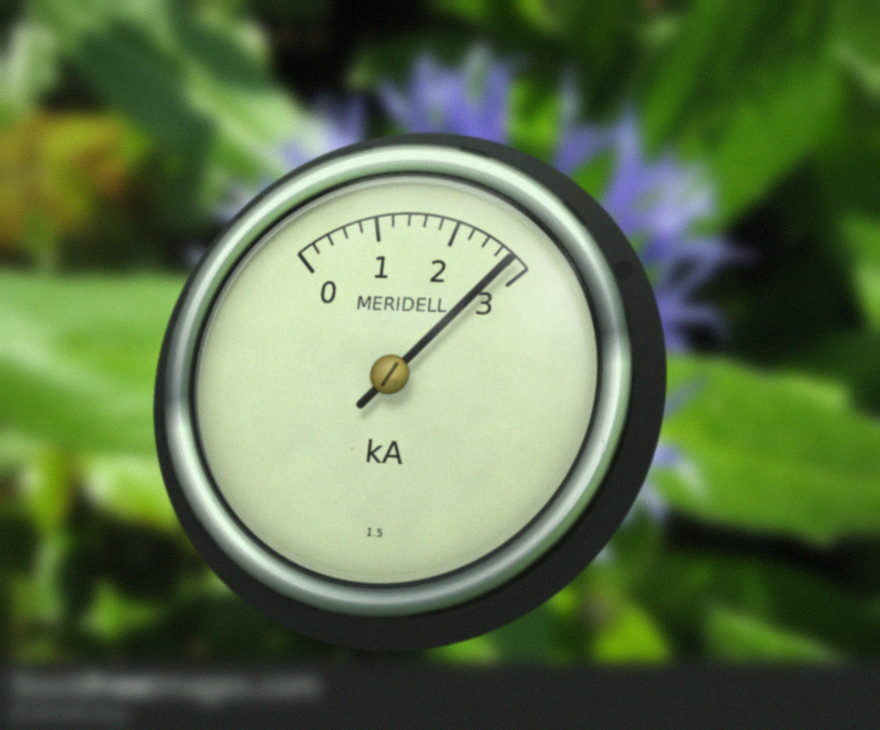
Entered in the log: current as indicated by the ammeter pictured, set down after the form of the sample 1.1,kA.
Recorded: 2.8,kA
